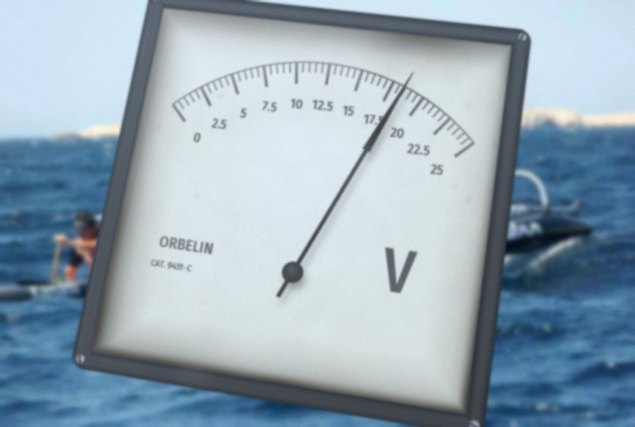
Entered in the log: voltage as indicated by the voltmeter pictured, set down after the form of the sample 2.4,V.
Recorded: 18.5,V
